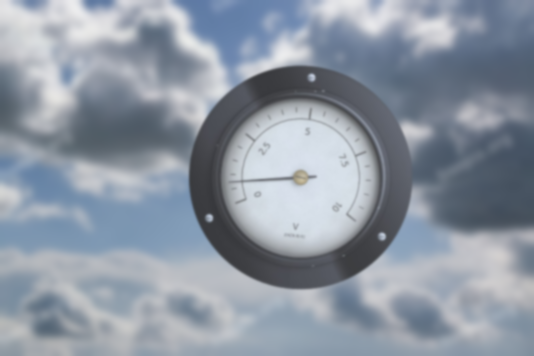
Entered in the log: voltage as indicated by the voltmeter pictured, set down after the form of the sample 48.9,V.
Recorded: 0.75,V
